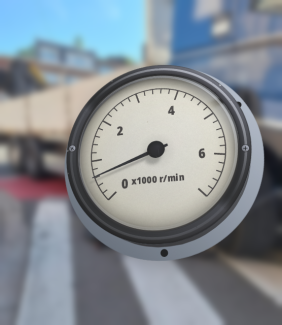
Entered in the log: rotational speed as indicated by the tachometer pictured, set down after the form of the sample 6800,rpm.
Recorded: 600,rpm
